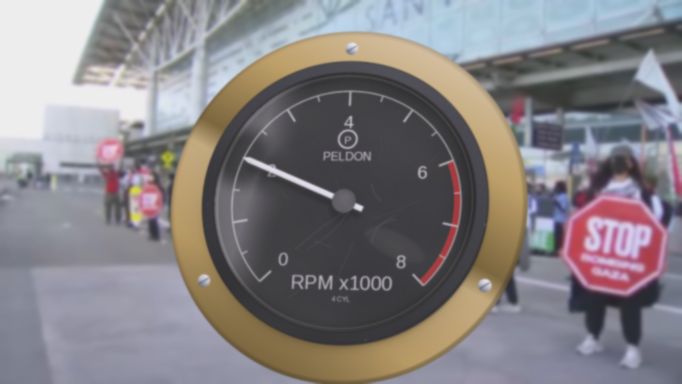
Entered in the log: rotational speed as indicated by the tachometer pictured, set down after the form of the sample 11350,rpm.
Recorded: 2000,rpm
